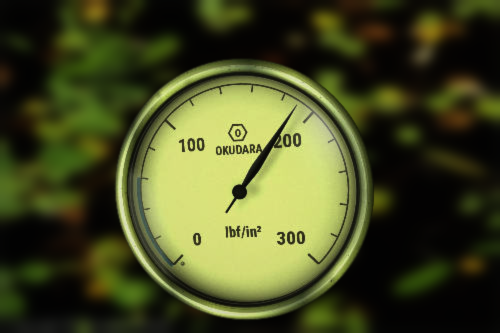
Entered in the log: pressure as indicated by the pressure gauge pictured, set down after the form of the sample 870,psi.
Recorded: 190,psi
